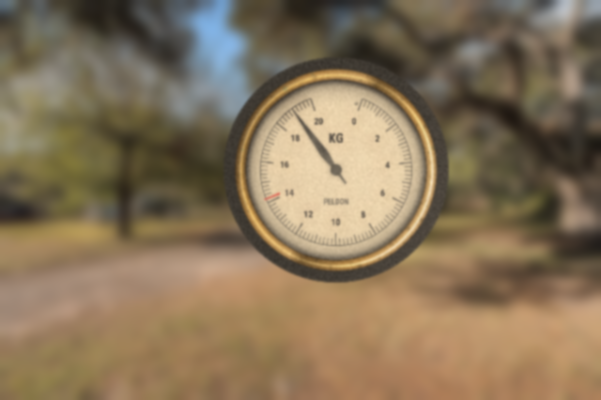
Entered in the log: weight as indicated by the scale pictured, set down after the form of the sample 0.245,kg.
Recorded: 19,kg
